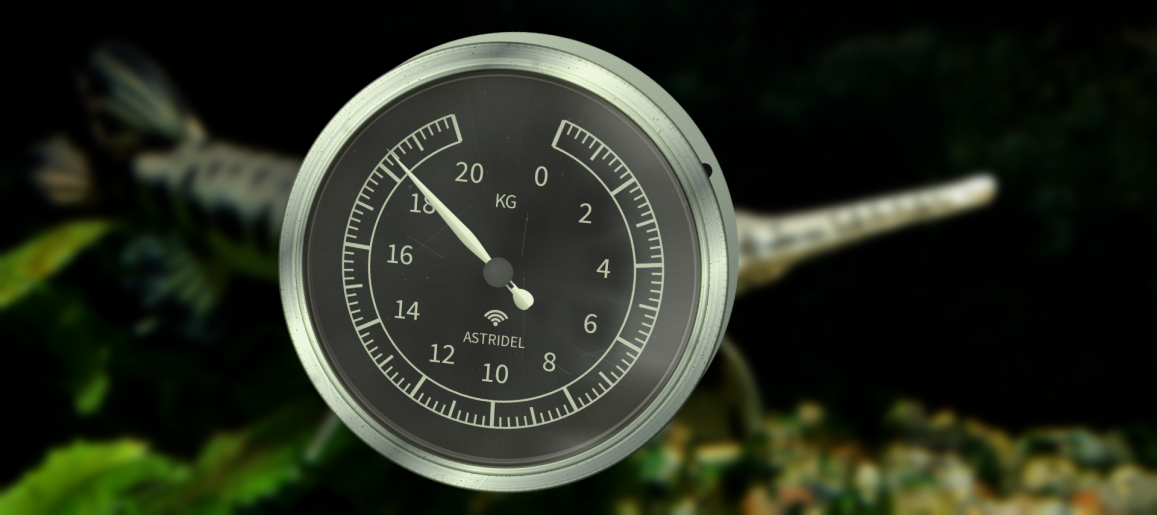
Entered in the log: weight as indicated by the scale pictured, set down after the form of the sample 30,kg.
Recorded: 18.4,kg
